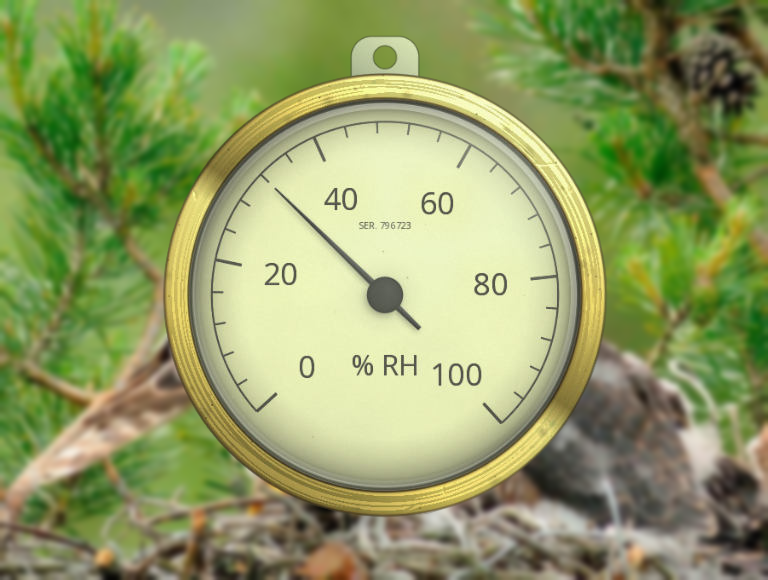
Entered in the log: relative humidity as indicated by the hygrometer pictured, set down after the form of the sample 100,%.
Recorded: 32,%
